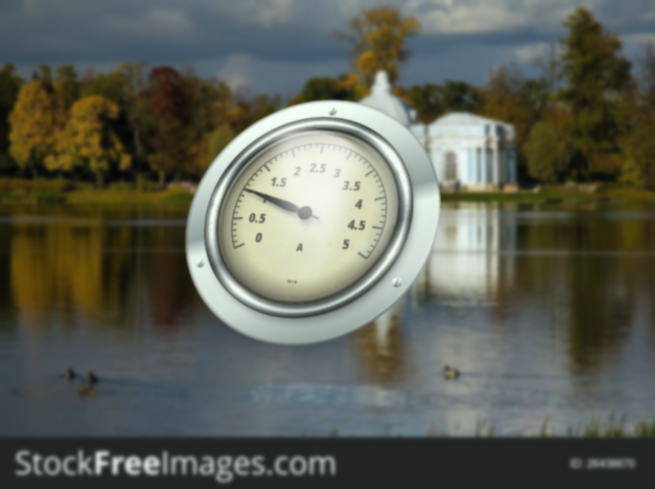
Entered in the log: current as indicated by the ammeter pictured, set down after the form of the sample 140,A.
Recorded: 1,A
